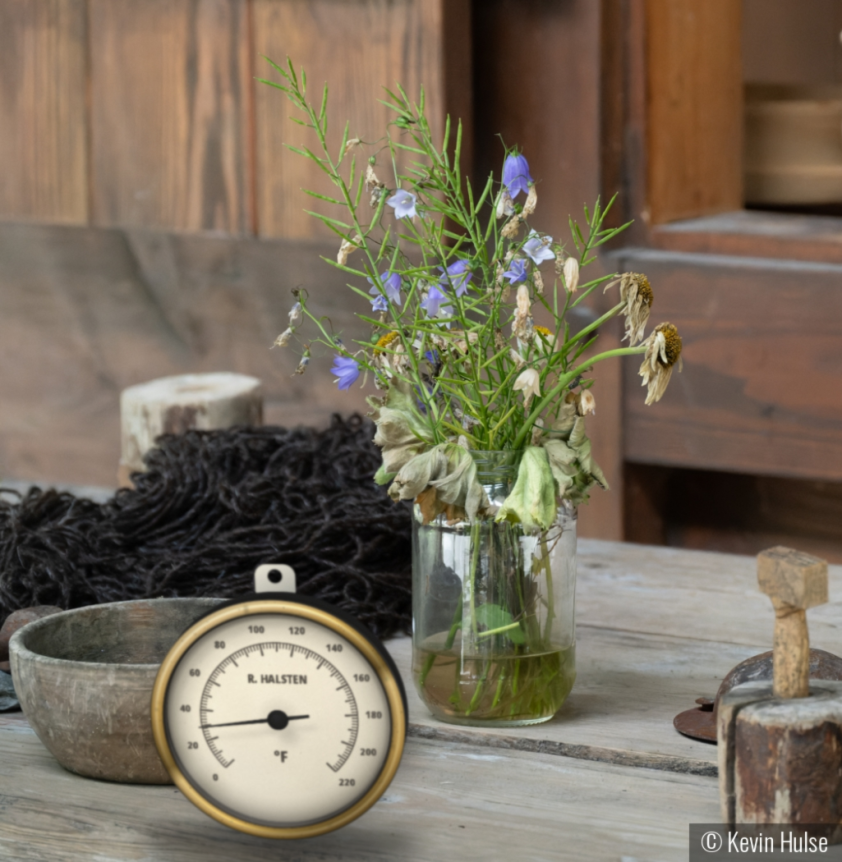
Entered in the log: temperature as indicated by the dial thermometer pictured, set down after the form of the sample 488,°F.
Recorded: 30,°F
